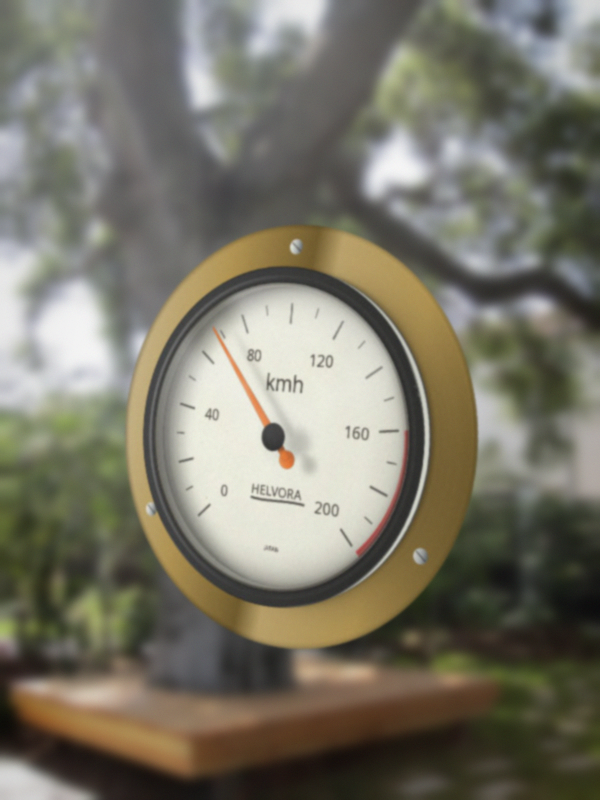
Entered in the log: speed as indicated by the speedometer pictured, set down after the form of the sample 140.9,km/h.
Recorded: 70,km/h
